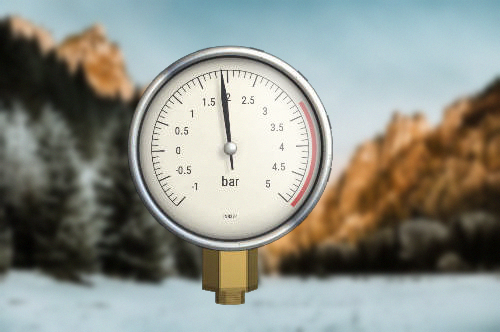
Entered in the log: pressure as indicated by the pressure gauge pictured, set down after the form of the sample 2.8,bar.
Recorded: 1.9,bar
